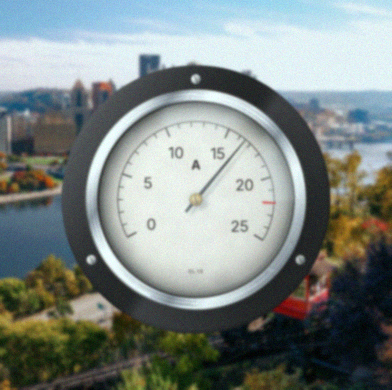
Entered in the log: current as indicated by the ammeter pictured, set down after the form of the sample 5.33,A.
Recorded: 16.5,A
